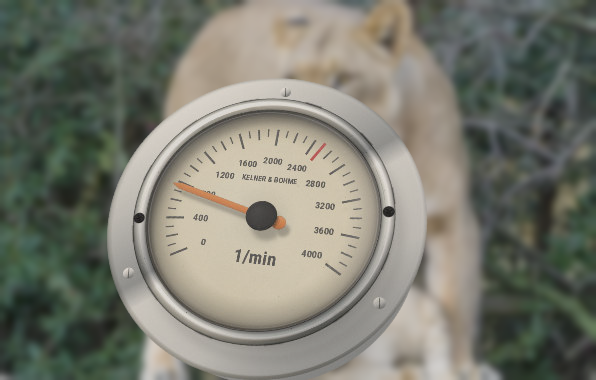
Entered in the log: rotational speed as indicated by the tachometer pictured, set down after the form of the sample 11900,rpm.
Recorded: 750,rpm
